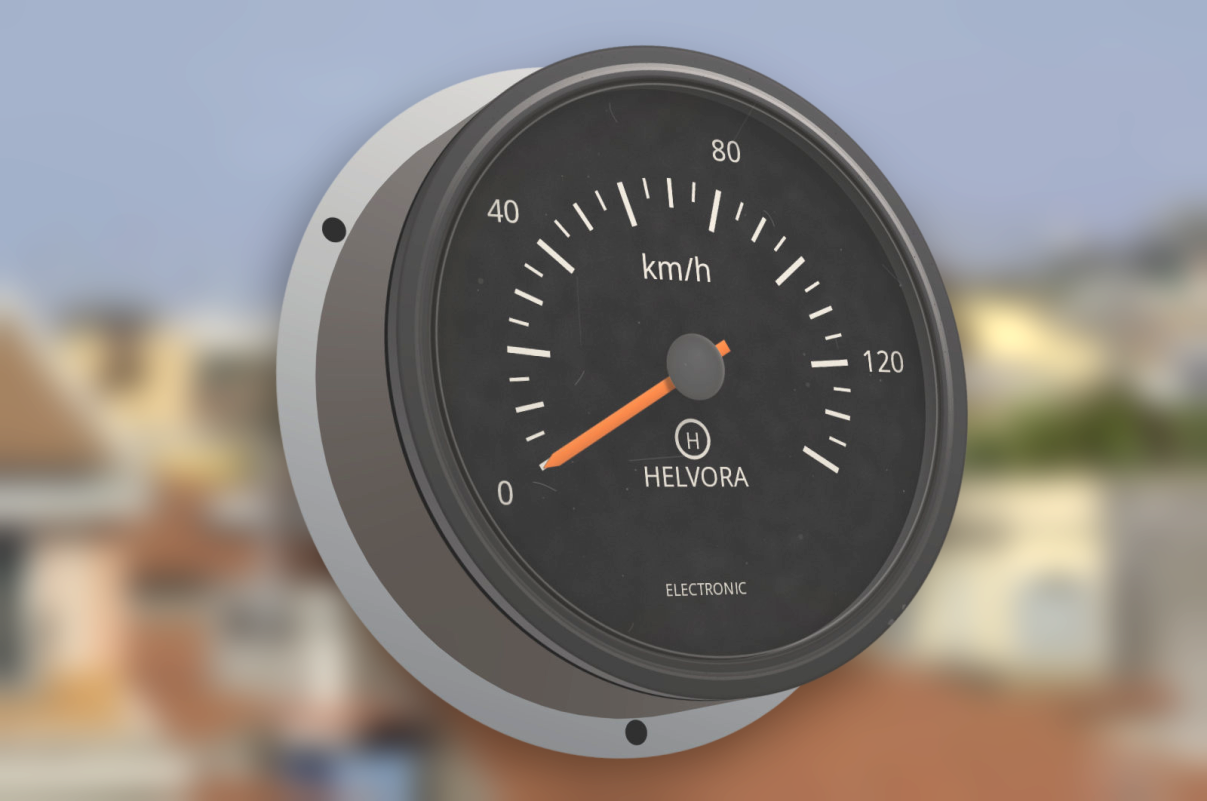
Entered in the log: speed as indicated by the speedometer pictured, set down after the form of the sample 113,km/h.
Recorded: 0,km/h
